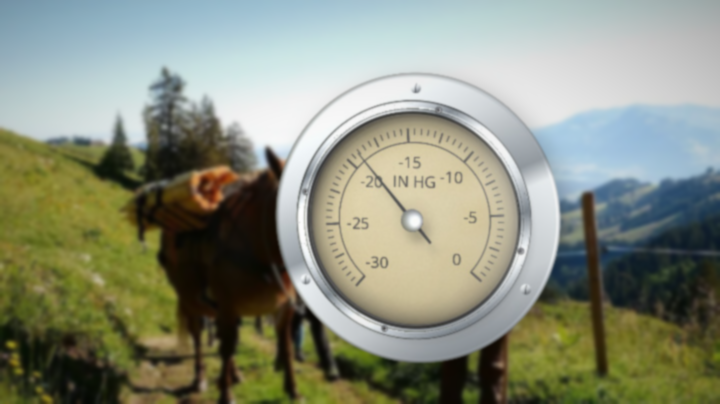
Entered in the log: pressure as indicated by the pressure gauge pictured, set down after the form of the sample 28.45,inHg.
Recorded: -19,inHg
